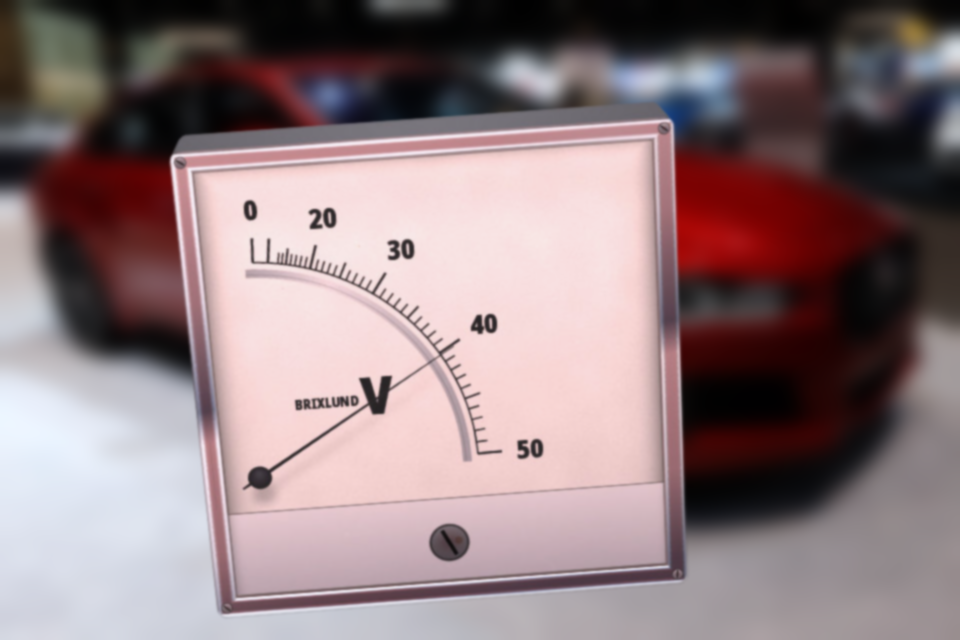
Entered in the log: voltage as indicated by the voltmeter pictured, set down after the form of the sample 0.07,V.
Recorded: 40,V
